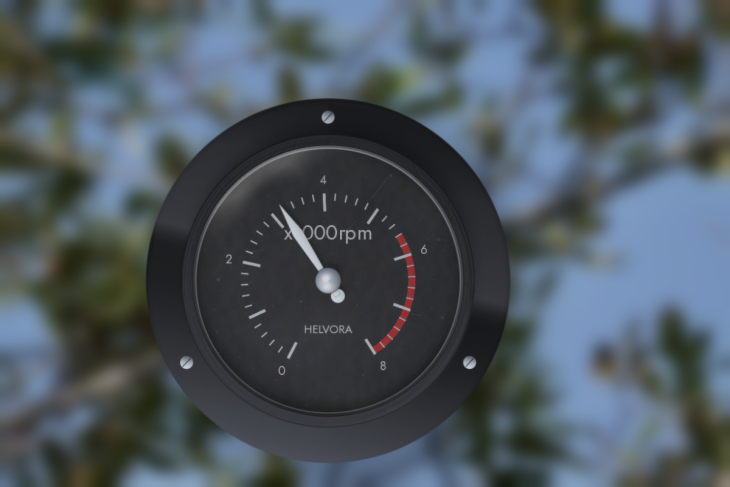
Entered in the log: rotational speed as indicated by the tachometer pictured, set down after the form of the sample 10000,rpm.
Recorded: 3200,rpm
